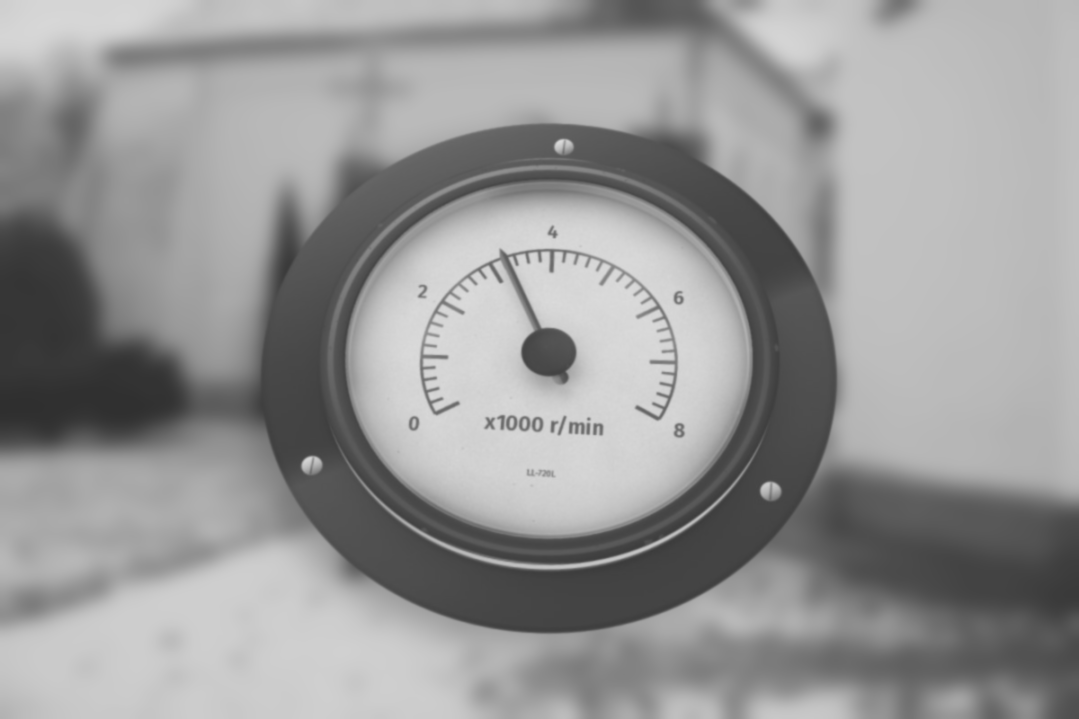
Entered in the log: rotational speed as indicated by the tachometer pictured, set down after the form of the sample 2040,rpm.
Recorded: 3200,rpm
